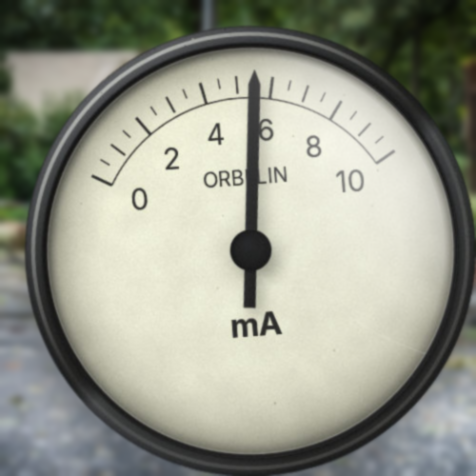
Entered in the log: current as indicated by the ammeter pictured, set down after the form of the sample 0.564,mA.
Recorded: 5.5,mA
